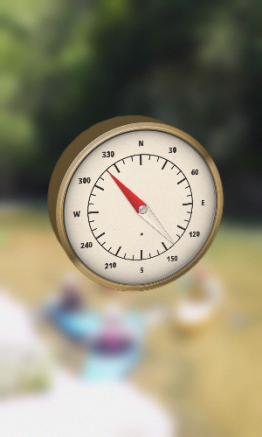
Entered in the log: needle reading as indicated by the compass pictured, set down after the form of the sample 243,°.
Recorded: 320,°
